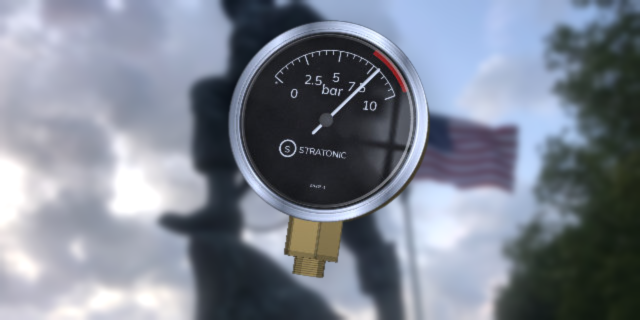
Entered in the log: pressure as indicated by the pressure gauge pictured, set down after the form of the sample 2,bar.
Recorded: 8,bar
